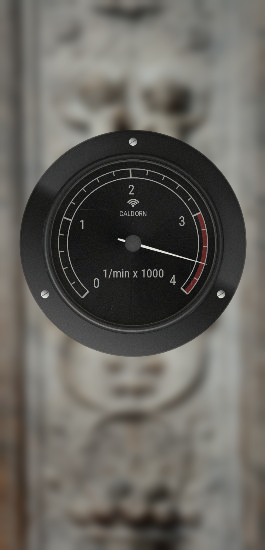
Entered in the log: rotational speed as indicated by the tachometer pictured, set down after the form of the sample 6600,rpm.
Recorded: 3600,rpm
